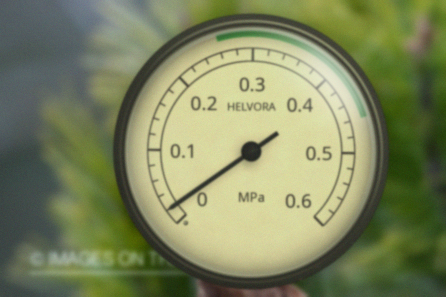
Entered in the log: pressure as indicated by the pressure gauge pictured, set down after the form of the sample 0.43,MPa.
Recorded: 0.02,MPa
